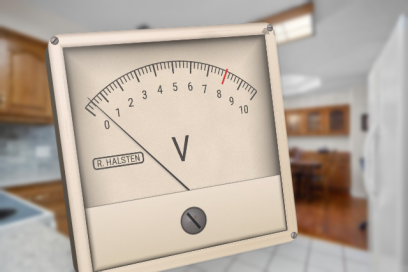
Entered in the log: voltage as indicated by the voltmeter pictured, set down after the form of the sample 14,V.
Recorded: 0.4,V
